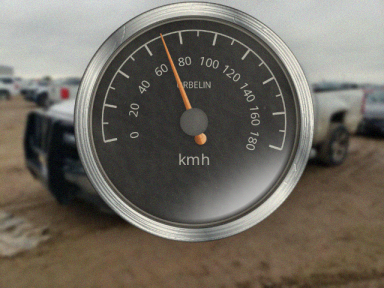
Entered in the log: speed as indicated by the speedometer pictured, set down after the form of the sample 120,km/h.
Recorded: 70,km/h
